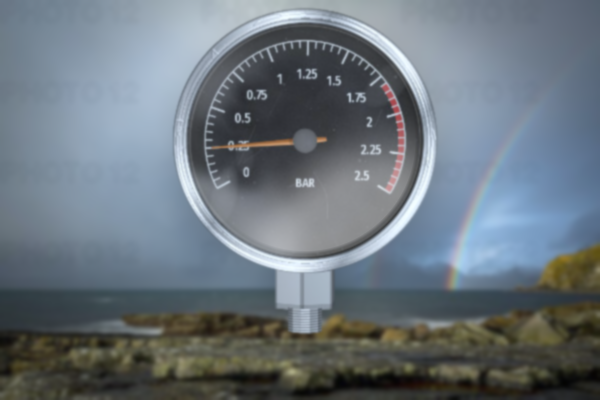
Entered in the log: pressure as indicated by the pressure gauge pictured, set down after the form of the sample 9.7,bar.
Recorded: 0.25,bar
